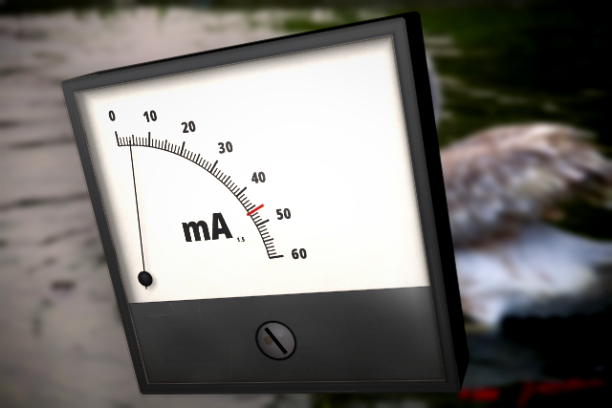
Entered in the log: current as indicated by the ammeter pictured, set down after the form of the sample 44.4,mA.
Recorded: 5,mA
